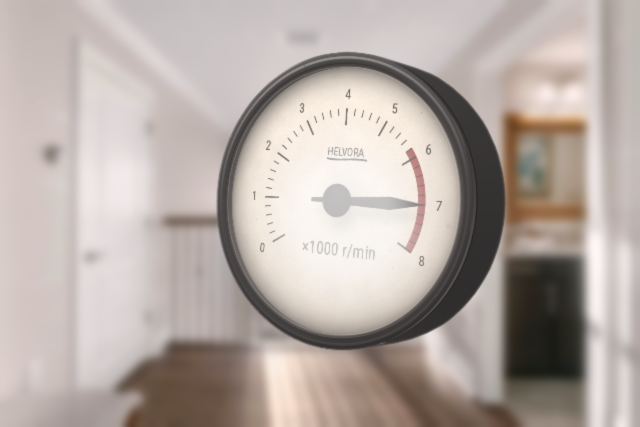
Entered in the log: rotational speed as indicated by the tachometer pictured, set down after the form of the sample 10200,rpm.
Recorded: 7000,rpm
